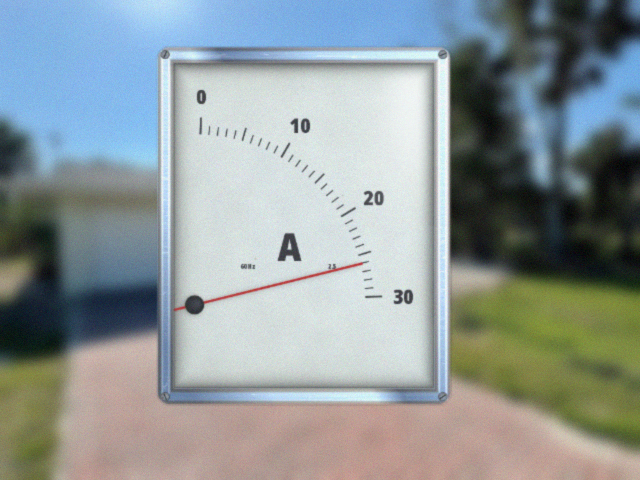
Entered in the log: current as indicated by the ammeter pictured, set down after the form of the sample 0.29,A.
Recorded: 26,A
